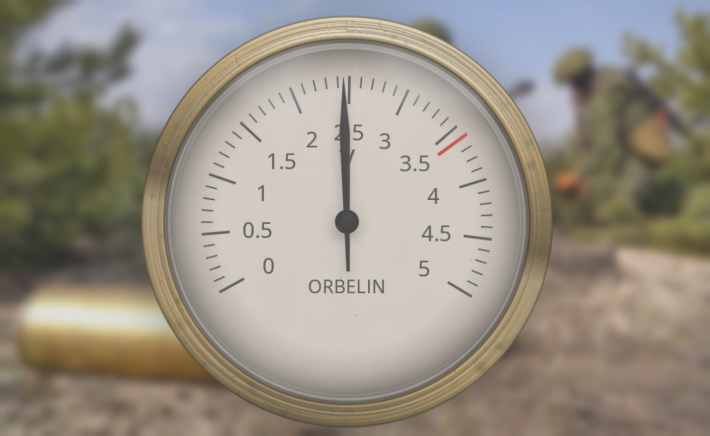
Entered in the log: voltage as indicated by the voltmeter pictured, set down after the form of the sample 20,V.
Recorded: 2.45,V
